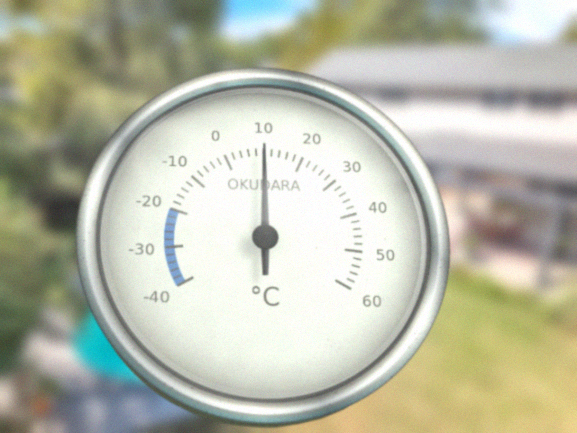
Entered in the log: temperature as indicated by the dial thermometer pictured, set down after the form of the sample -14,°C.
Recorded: 10,°C
